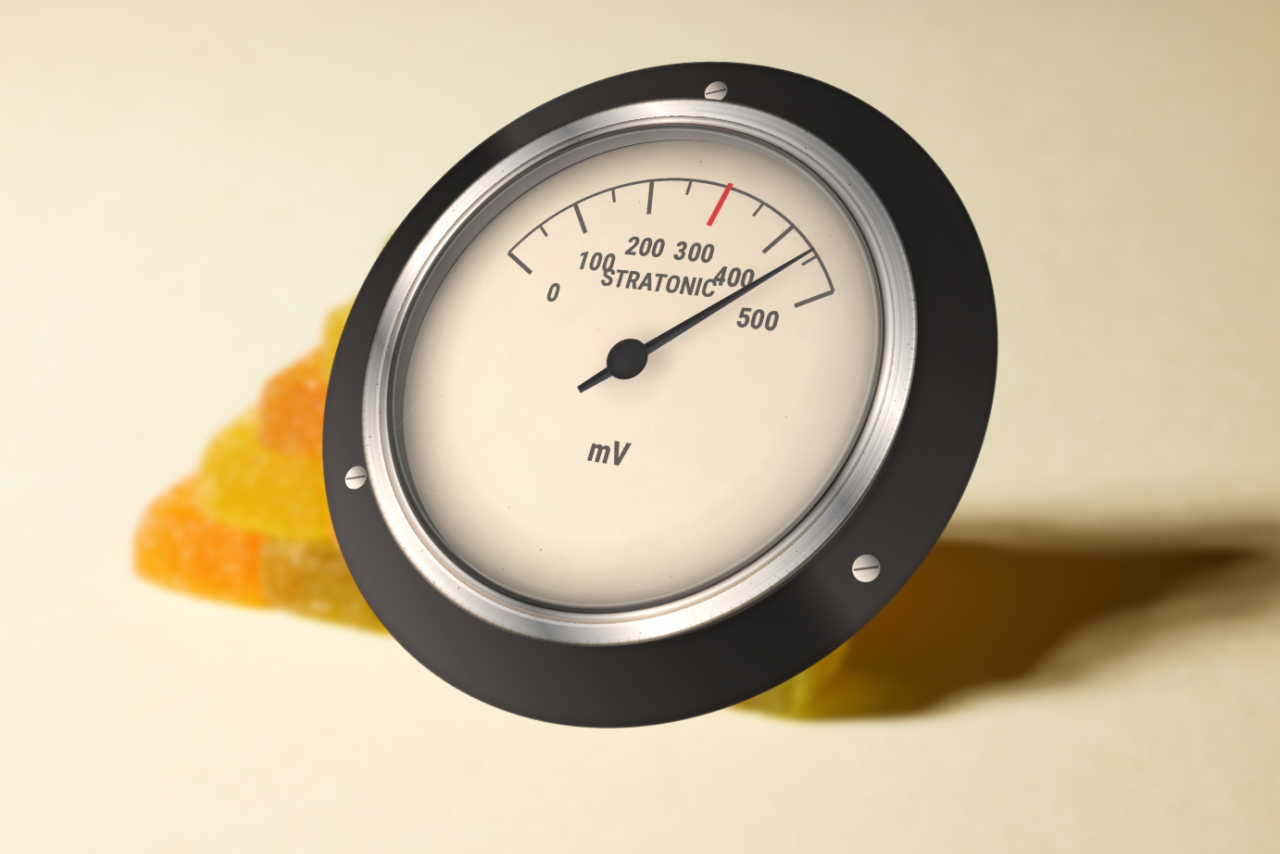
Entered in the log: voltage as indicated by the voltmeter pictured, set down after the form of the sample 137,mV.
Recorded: 450,mV
